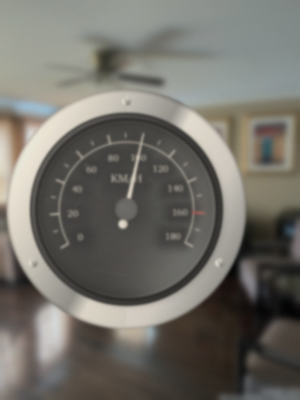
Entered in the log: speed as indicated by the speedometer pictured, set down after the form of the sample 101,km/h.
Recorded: 100,km/h
